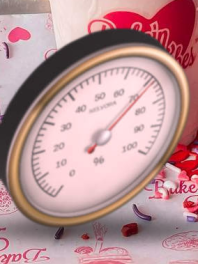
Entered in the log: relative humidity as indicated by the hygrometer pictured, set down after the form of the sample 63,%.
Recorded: 70,%
